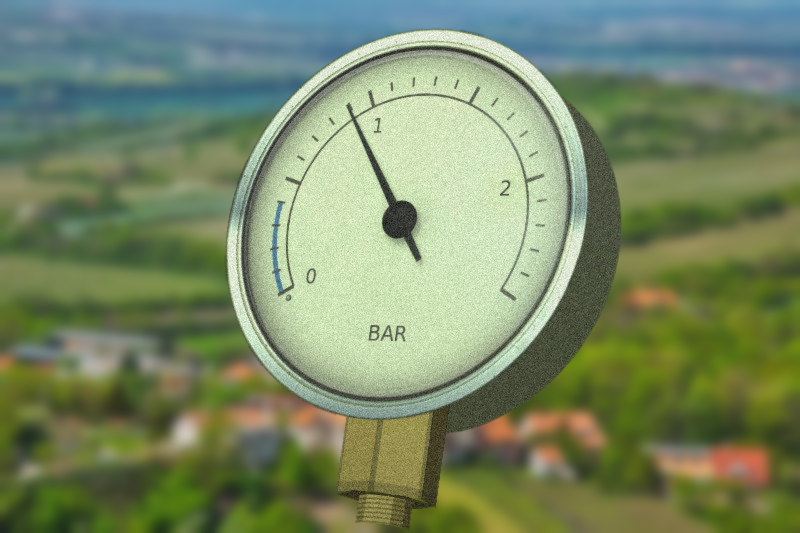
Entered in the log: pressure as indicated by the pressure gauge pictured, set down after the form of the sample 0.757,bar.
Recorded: 0.9,bar
